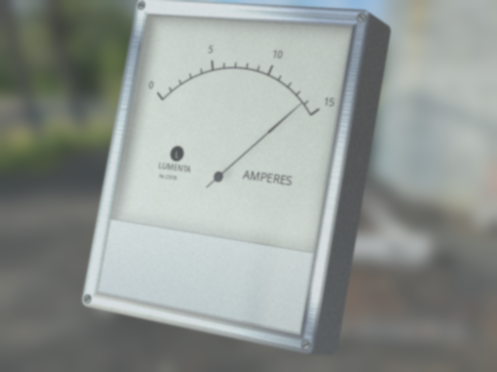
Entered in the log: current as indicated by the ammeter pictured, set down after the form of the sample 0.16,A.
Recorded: 14,A
